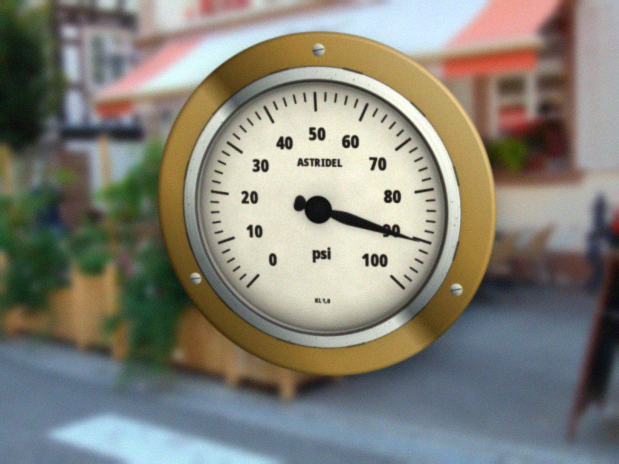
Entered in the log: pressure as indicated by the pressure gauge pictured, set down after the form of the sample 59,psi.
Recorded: 90,psi
